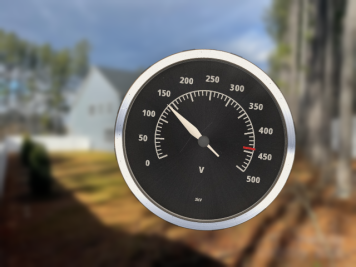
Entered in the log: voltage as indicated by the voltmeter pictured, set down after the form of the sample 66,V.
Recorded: 140,V
